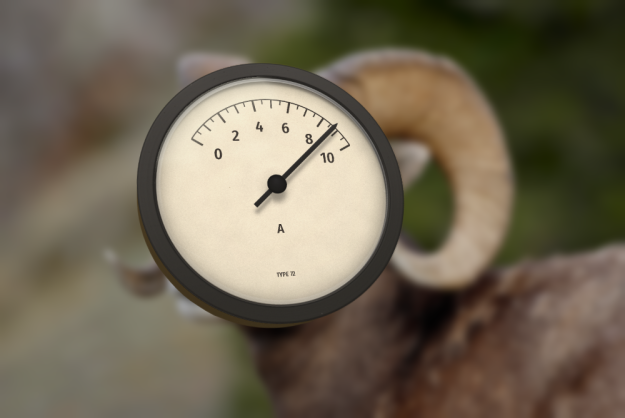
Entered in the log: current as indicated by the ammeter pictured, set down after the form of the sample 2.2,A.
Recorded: 8.75,A
